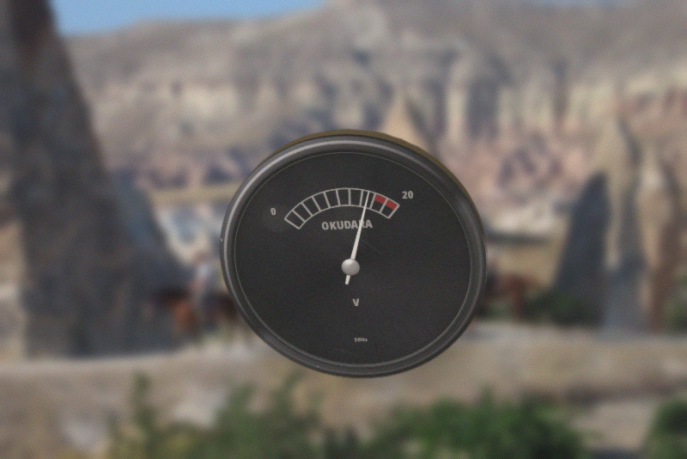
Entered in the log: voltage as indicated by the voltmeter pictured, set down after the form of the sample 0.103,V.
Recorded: 15,V
